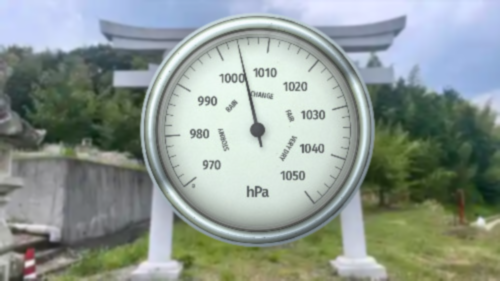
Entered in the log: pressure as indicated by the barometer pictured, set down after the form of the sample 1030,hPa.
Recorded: 1004,hPa
